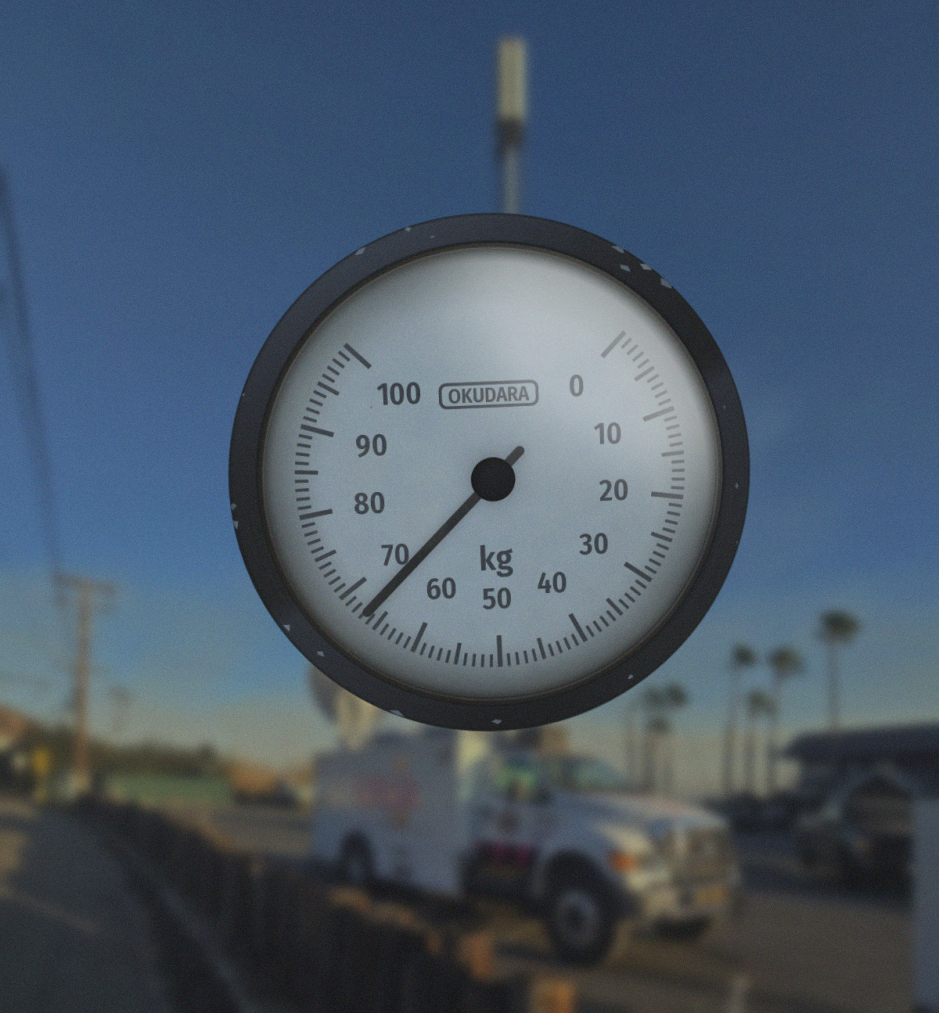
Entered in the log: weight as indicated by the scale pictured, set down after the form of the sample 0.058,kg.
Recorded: 67,kg
